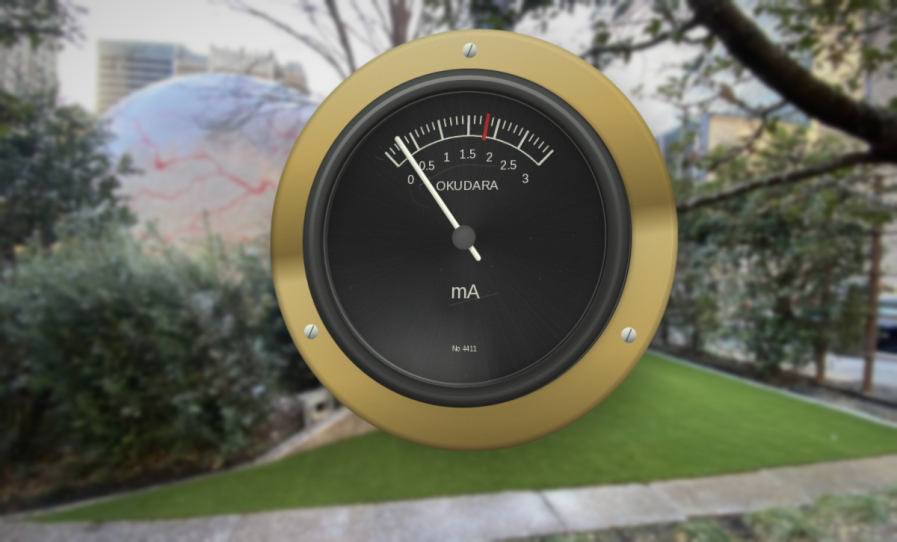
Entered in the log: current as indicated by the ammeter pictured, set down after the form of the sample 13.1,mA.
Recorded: 0.3,mA
